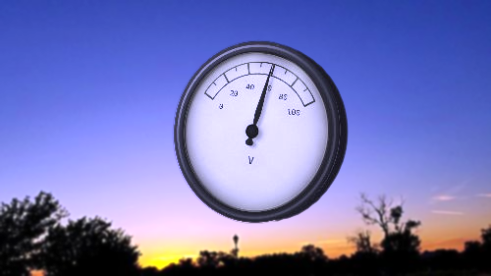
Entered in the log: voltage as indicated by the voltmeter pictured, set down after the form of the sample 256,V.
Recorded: 60,V
